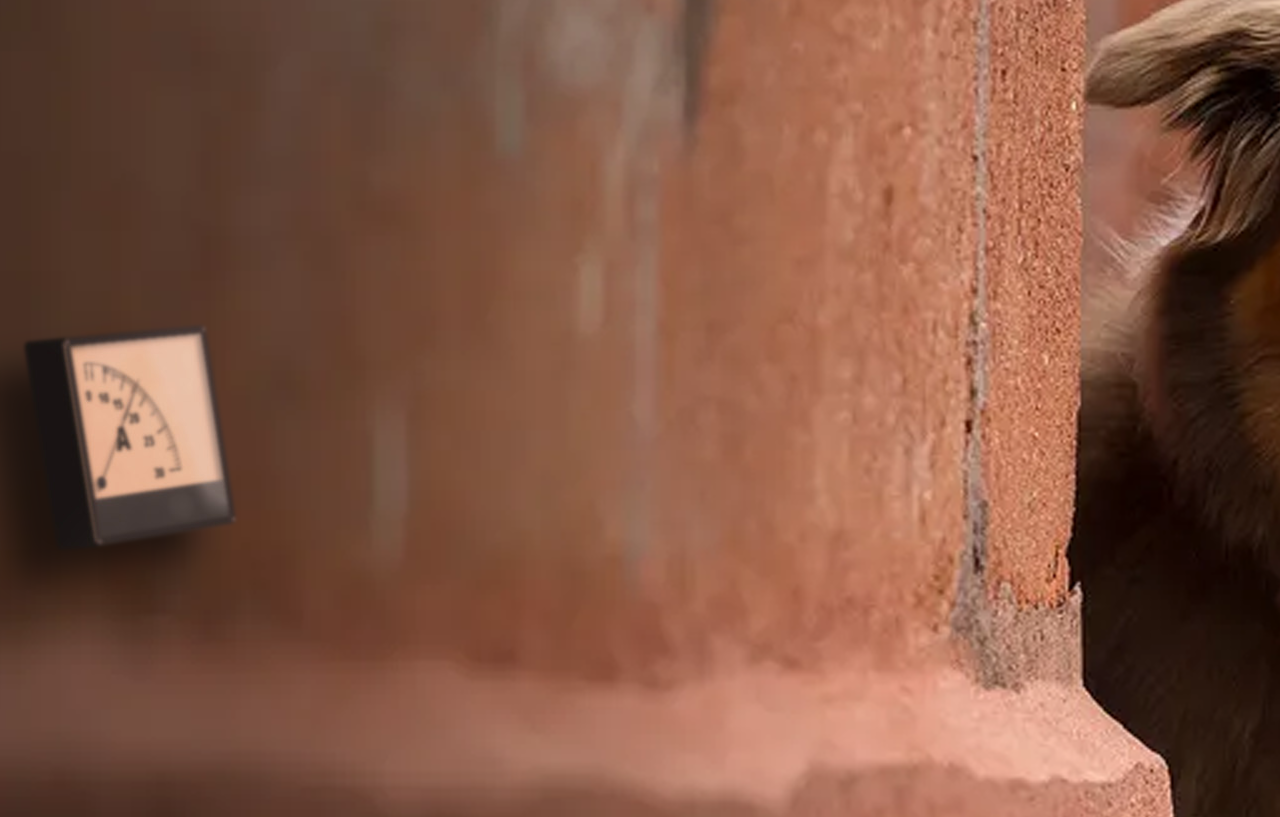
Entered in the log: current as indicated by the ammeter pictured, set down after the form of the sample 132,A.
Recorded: 17.5,A
